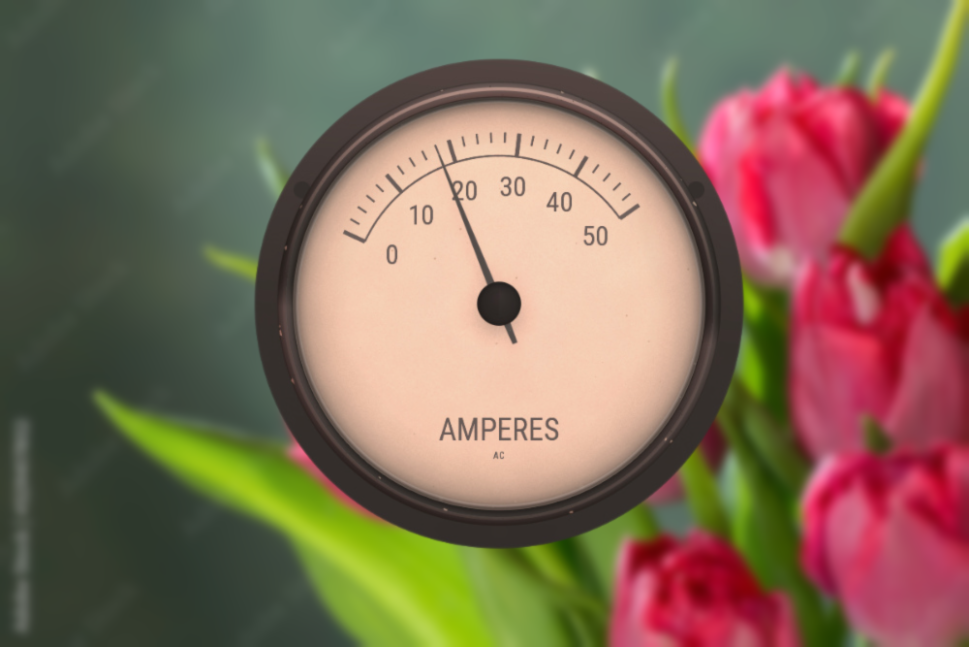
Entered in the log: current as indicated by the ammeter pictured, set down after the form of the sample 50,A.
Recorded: 18,A
